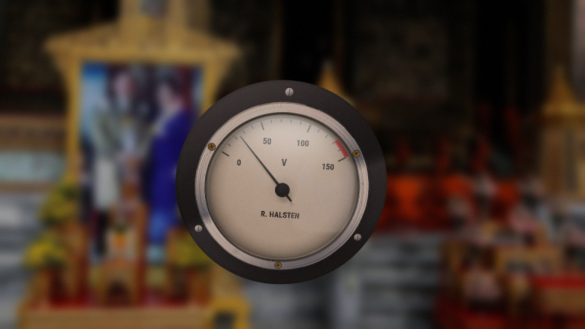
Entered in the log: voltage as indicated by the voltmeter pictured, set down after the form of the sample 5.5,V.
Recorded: 25,V
